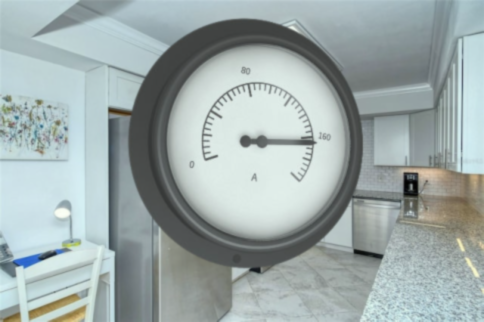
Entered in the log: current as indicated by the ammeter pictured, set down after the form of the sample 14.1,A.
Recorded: 165,A
